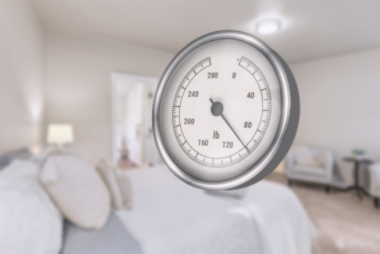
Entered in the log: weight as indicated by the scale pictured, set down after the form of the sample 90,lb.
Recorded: 100,lb
